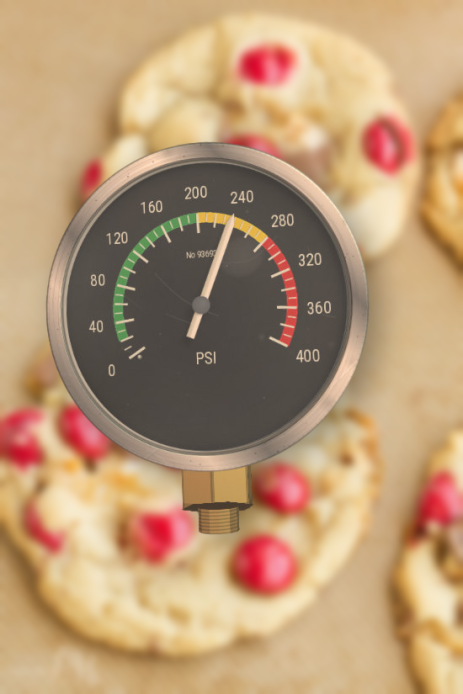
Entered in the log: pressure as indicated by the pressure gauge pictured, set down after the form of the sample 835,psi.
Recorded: 240,psi
